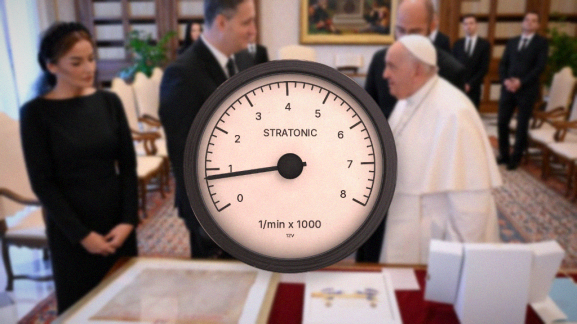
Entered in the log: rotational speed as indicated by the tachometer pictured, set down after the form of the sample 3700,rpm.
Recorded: 800,rpm
